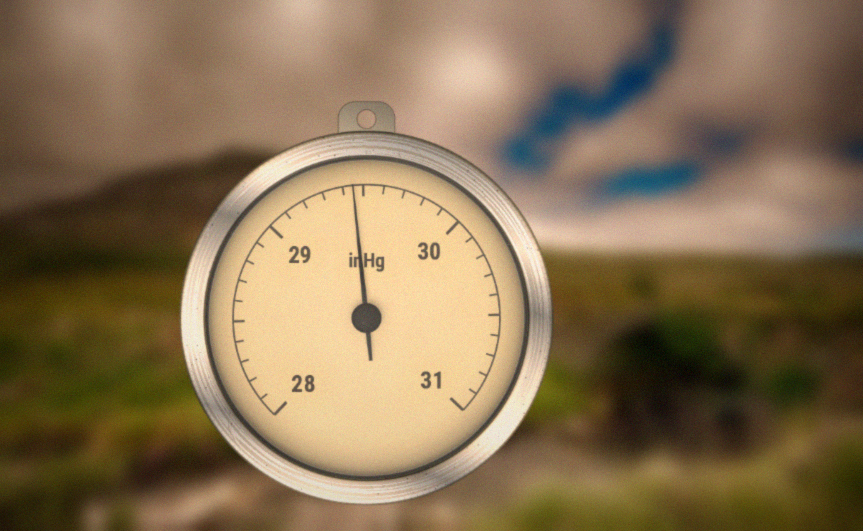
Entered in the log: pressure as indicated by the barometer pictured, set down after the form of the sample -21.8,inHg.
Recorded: 29.45,inHg
